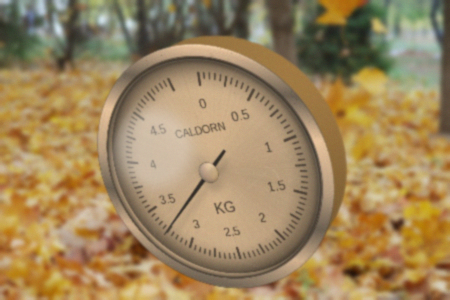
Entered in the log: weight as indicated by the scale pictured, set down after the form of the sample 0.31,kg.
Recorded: 3.25,kg
